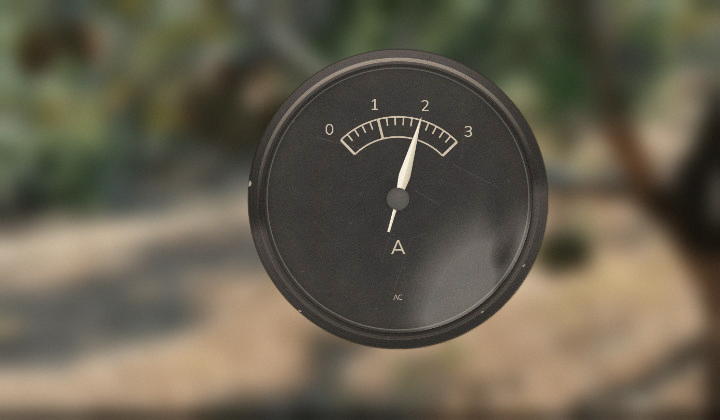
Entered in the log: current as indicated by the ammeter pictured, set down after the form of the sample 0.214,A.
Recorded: 2,A
